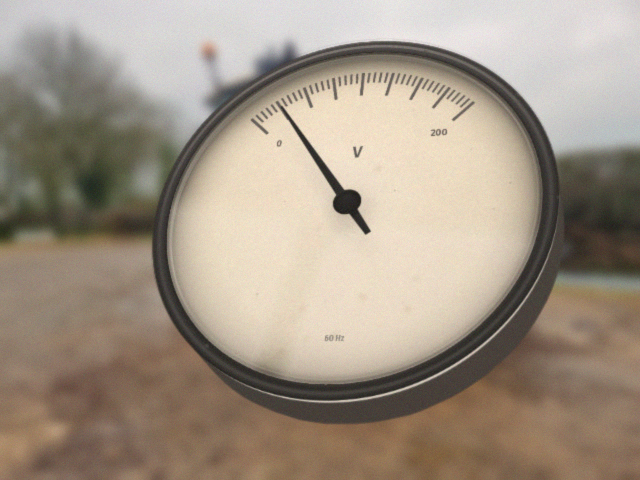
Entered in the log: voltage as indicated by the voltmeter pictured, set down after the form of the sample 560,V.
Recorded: 25,V
